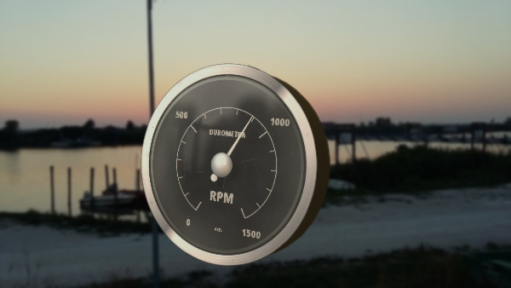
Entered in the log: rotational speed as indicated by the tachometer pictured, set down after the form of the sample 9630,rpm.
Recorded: 900,rpm
